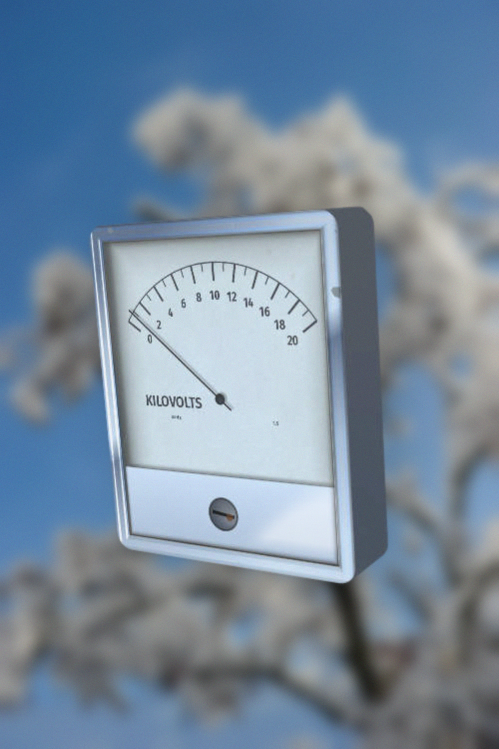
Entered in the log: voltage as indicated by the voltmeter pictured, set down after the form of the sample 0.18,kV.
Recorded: 1,kV
